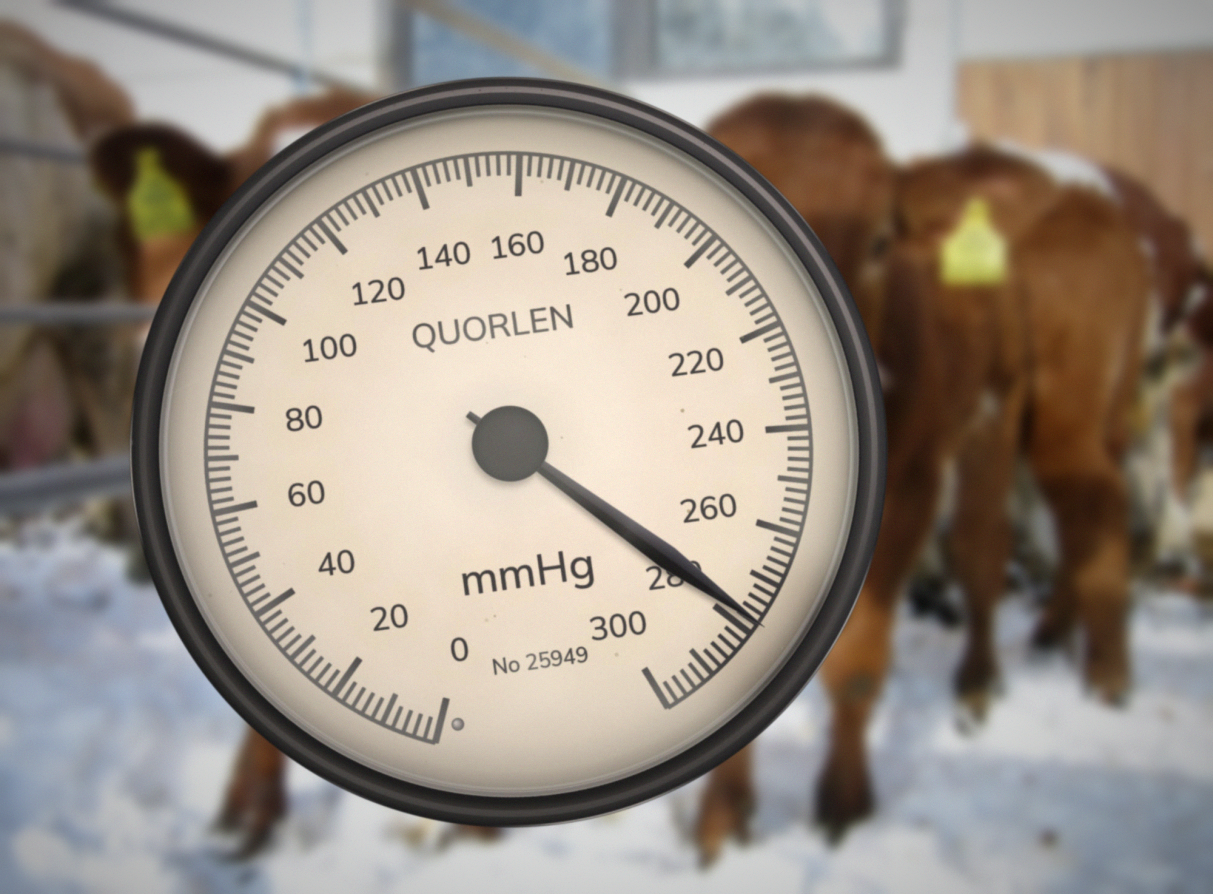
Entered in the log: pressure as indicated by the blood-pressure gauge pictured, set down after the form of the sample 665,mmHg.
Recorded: 278,mmHg
